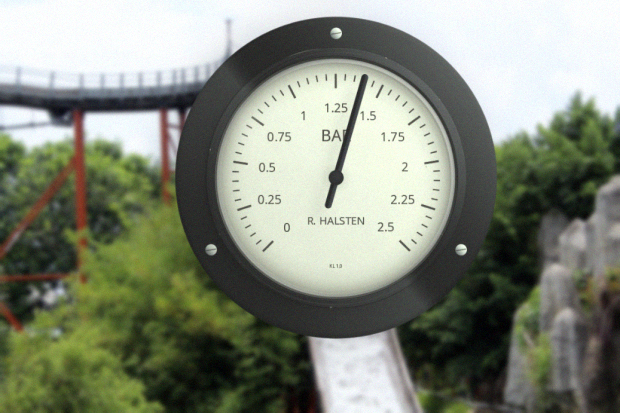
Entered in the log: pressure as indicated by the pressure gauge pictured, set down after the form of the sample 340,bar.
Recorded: 1.4,bar
